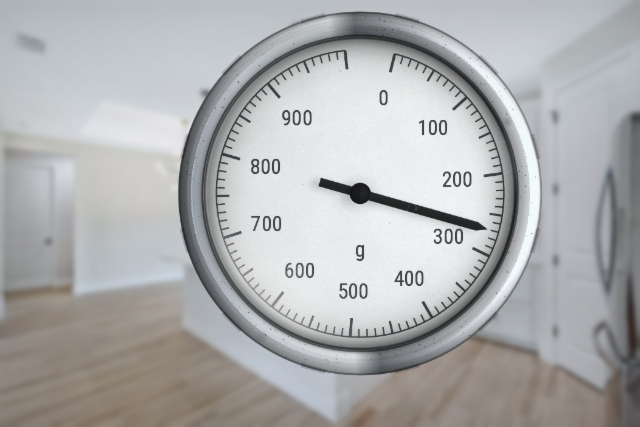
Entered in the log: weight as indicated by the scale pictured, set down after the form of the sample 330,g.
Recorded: 270,g
